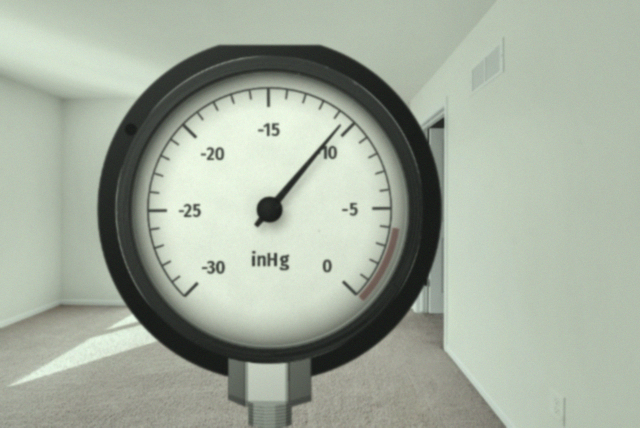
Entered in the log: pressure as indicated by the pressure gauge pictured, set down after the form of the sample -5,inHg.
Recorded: -10.5,inHg
